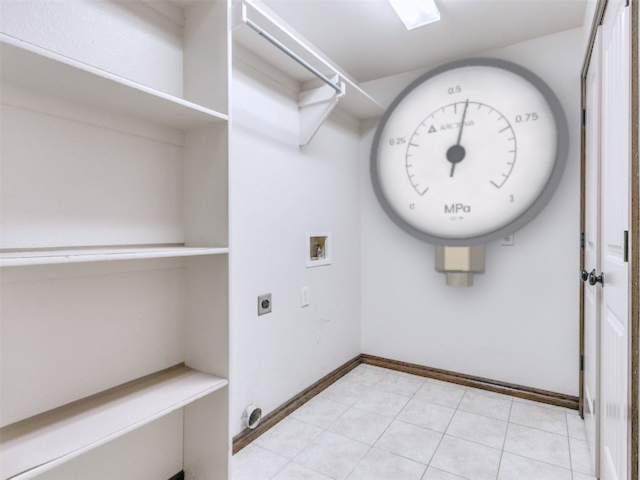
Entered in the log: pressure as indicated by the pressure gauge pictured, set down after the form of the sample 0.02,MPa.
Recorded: 0.55,MPa
